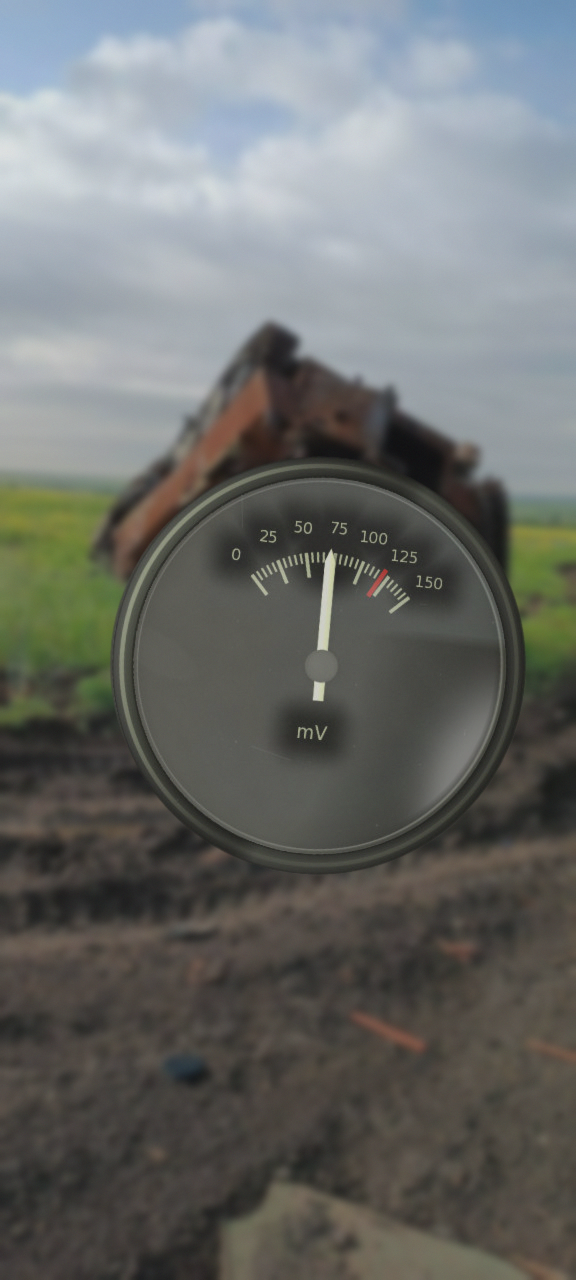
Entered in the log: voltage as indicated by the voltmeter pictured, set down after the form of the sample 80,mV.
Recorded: 70,mV
